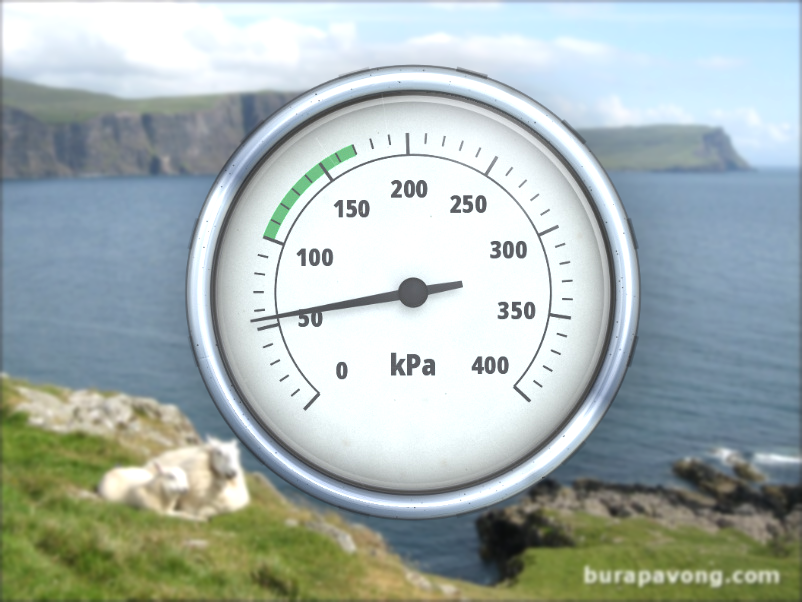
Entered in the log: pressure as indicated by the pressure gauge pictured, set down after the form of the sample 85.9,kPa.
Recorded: 55,kPa
